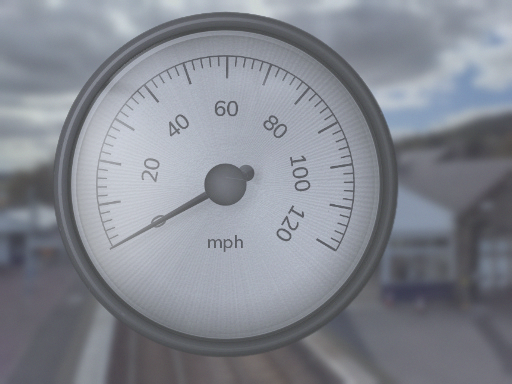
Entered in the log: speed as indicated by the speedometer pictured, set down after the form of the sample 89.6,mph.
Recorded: 0,mph
